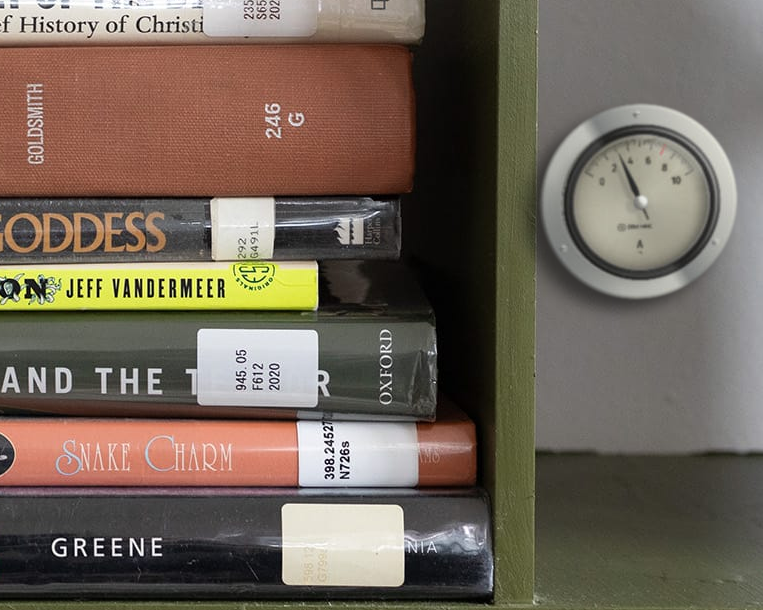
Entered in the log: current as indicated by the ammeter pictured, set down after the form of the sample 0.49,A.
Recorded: 3,A
